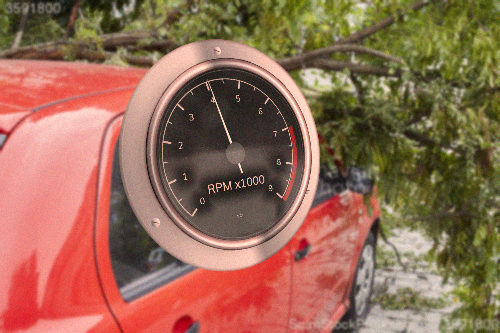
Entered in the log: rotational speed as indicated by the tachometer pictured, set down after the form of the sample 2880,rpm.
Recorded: 4000,rpm
